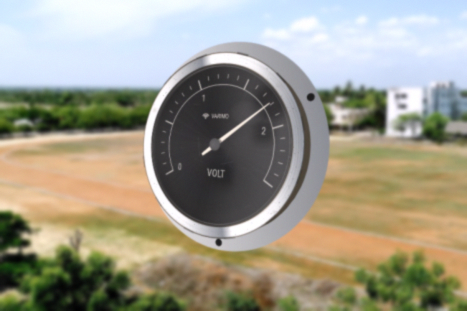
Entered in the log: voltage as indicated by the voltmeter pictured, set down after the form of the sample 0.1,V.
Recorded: 1.8,V
